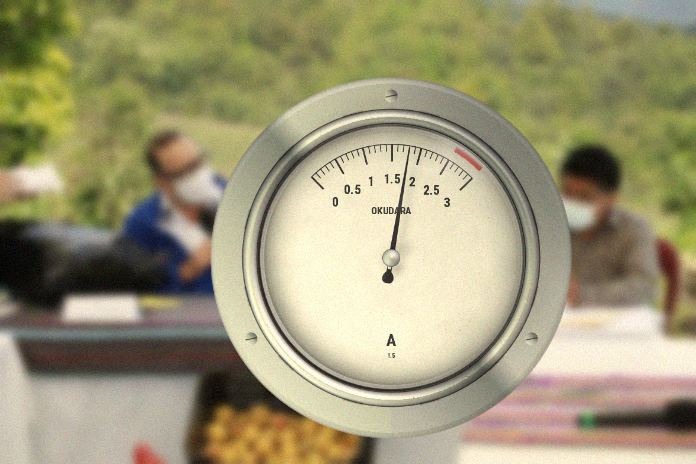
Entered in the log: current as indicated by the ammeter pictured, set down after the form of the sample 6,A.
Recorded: 1.8,A
